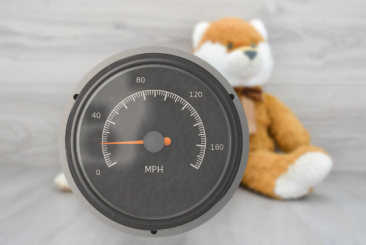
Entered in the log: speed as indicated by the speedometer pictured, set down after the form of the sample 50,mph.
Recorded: 20,mph
